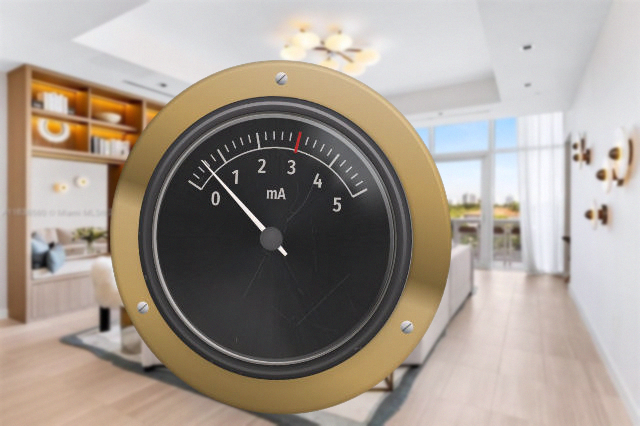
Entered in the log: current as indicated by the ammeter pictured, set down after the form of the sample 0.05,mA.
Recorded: 0.6,mA
